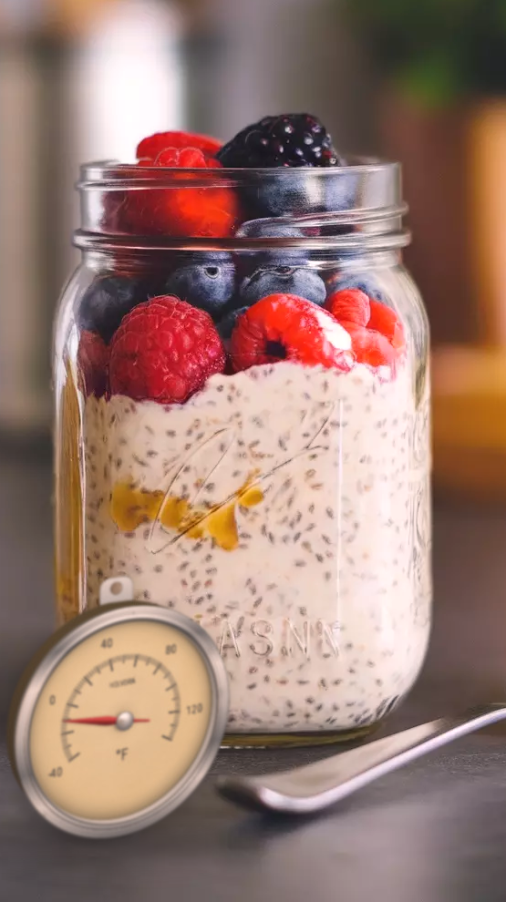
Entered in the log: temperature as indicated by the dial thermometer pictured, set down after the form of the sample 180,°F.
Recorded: -10,°F
